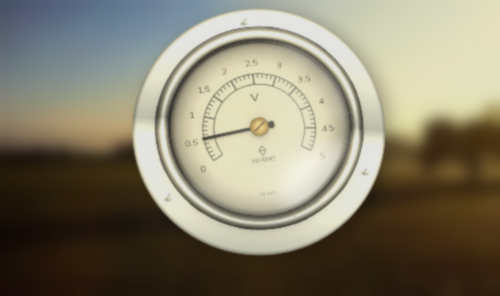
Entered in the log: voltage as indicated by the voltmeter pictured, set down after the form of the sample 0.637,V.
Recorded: 0.5,V
